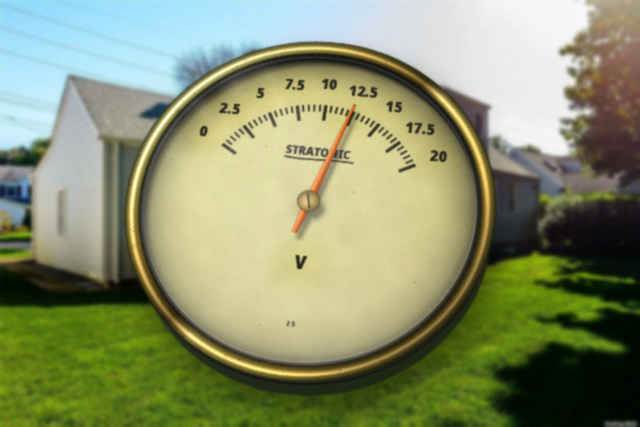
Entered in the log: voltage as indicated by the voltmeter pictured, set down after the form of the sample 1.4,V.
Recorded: 12.5,V
